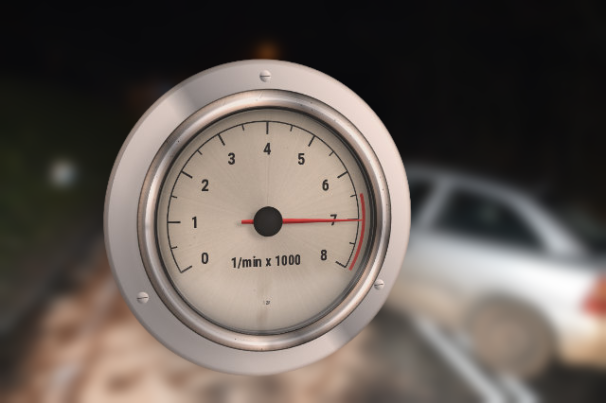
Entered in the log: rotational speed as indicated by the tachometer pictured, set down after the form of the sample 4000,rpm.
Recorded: 7000,rpm
